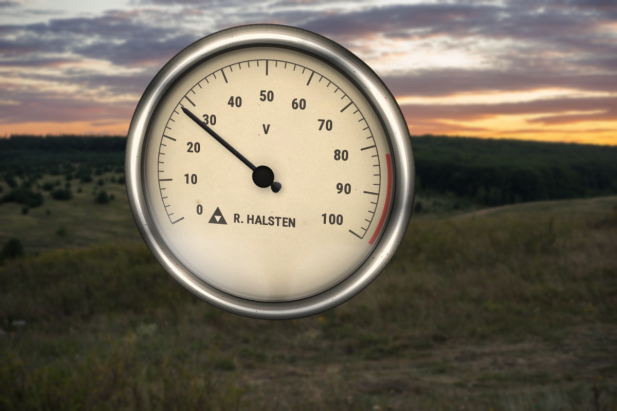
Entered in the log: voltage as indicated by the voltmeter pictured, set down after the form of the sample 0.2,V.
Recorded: 28,V
